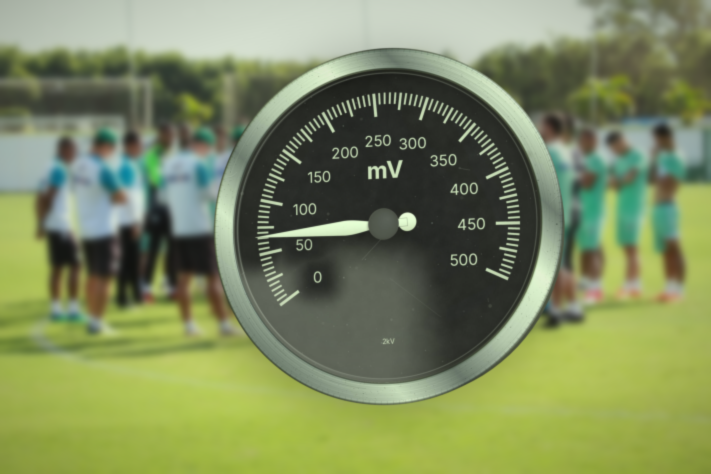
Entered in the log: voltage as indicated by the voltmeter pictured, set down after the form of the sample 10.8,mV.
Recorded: 65,mV
